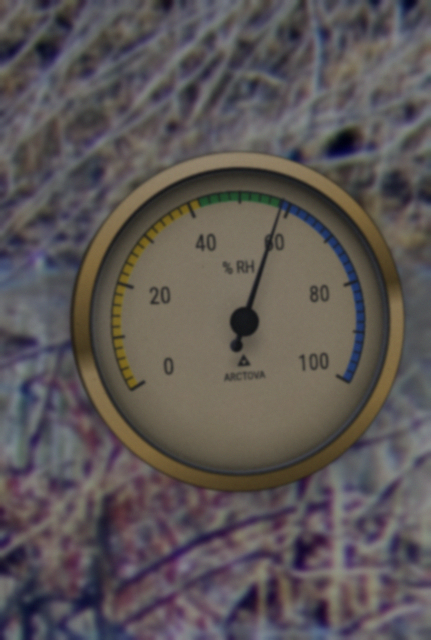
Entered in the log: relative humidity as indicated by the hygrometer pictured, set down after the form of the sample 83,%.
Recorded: 58,%
